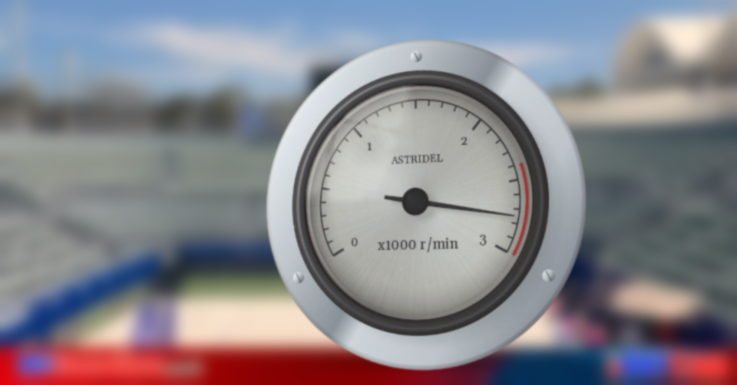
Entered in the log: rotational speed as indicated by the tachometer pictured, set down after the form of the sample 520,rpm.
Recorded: 2750,rpm
